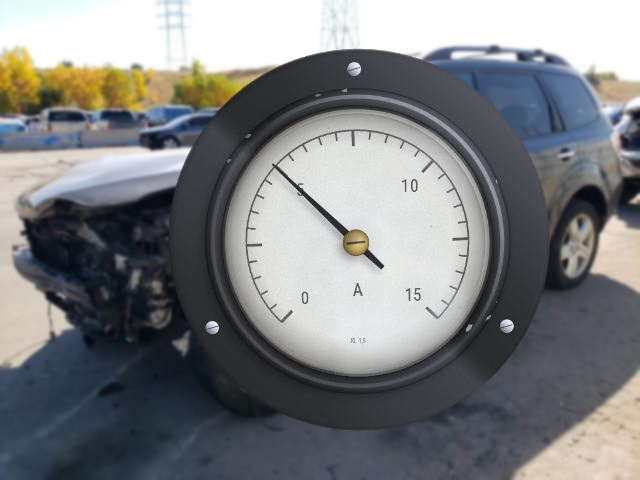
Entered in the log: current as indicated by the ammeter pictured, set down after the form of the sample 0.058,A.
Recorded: 5,A
